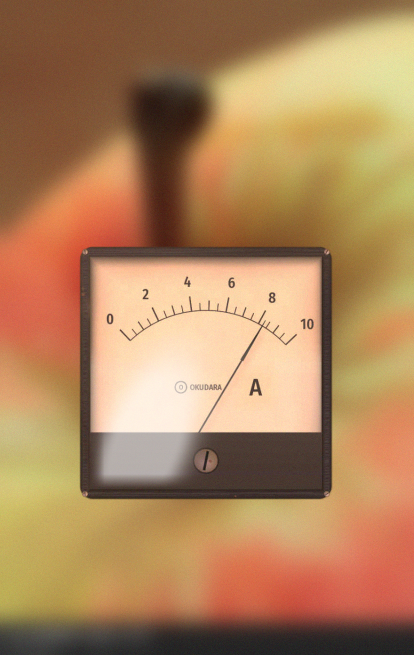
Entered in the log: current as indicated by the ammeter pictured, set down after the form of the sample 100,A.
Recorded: 8.25,A
